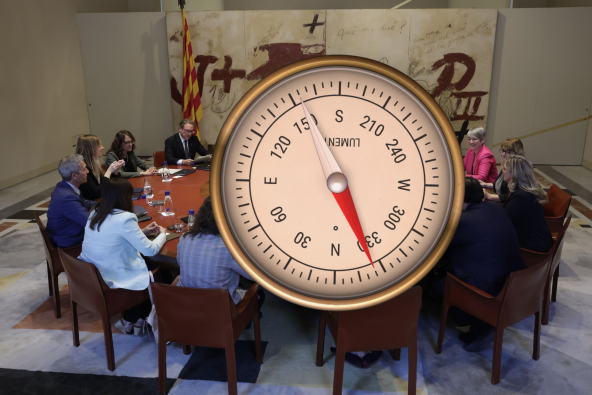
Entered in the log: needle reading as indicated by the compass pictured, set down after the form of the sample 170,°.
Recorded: 335,°
